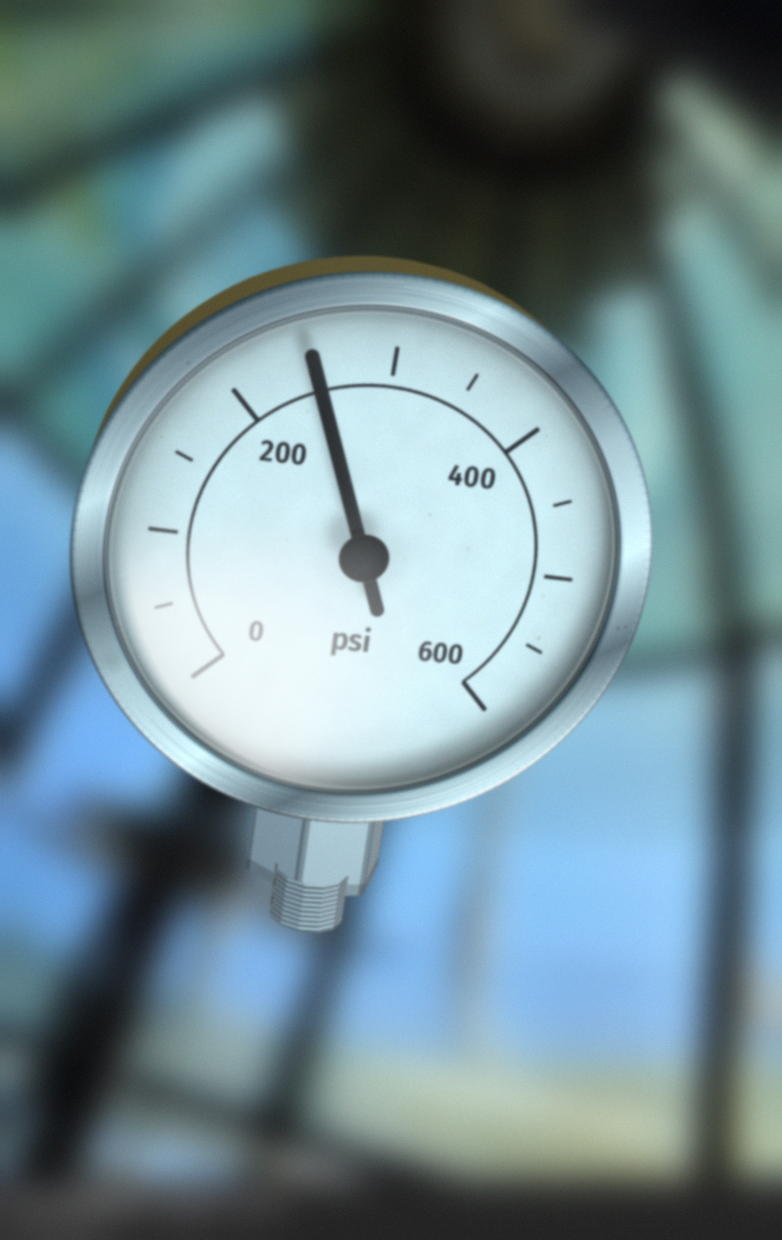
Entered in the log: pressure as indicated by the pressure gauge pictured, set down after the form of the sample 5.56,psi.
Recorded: 250,psi
